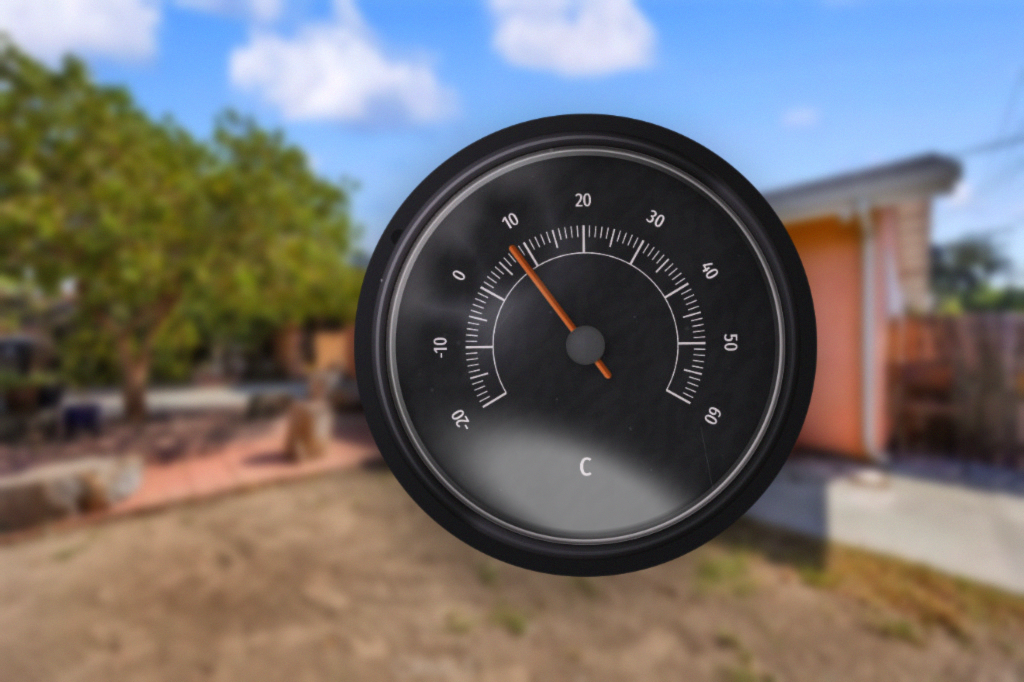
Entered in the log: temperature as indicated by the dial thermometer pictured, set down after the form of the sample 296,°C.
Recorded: 8,°C
